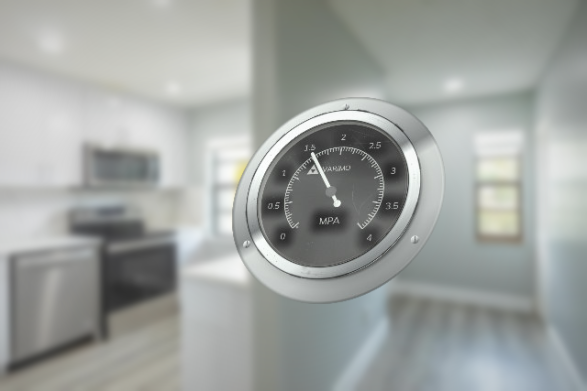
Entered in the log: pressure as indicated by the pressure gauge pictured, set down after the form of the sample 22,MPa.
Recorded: 1.5,MPa
